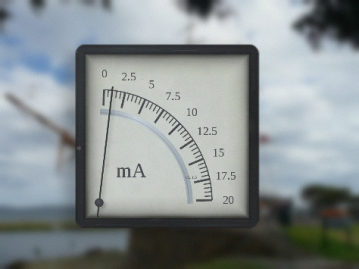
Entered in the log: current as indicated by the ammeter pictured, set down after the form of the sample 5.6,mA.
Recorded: 1,mA
